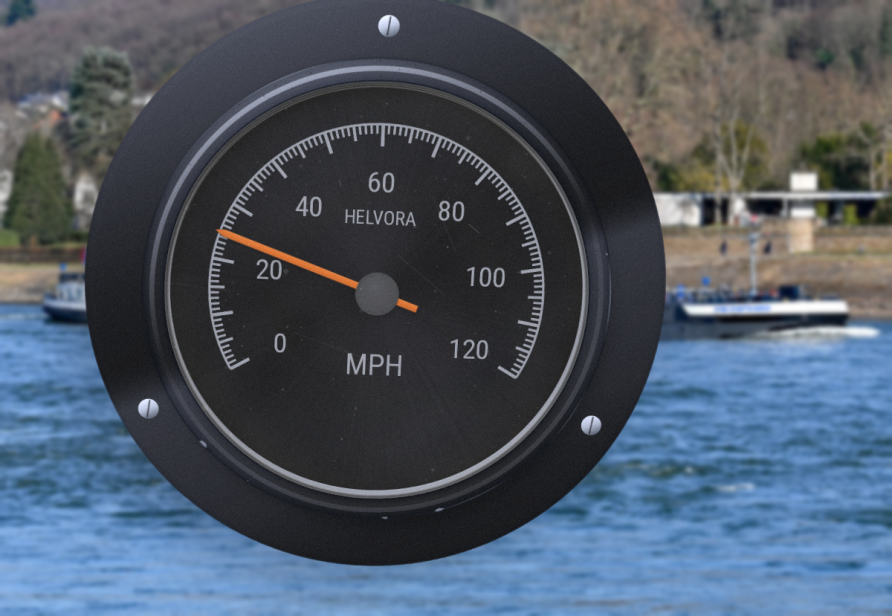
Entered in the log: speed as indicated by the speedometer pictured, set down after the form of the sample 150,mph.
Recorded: 25,mph
